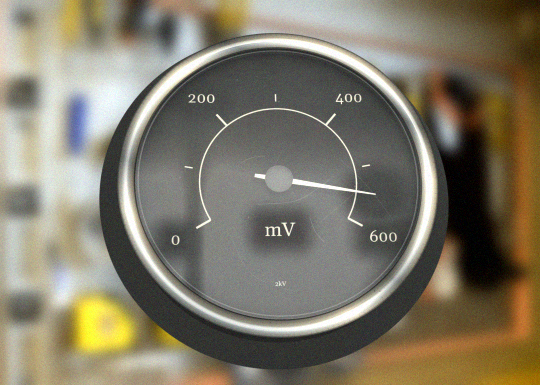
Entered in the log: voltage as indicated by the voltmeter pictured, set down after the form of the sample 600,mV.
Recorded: 550,mV
